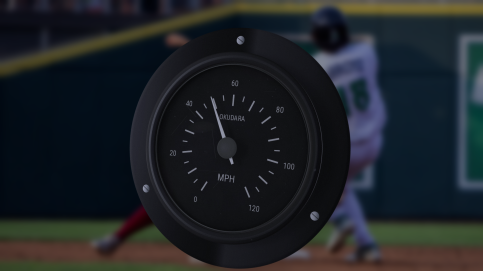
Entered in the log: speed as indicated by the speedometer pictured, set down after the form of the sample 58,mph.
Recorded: 50,mph
